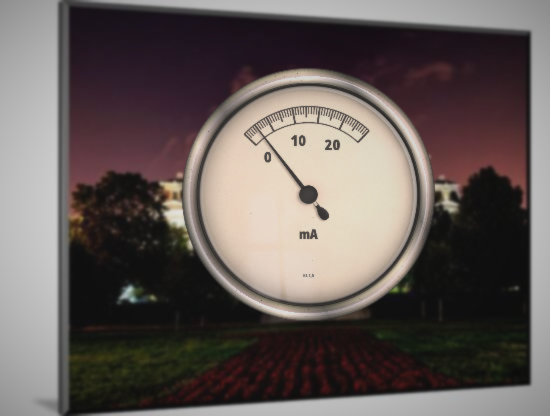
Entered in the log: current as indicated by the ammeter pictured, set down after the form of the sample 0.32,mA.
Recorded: 2.5,mA
